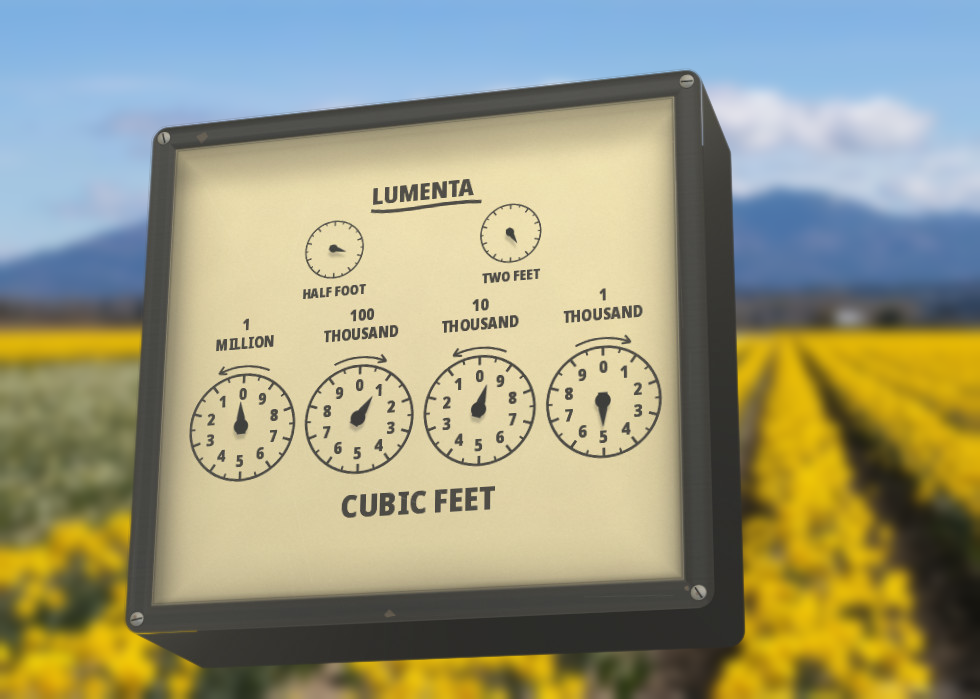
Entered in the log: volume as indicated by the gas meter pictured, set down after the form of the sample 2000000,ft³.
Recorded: 9500,ft³
